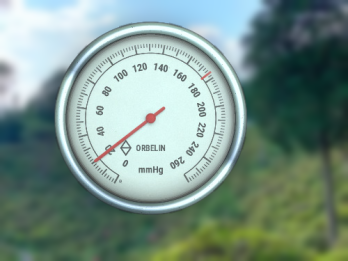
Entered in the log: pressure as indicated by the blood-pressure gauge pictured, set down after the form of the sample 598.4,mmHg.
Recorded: 20,mmHg
